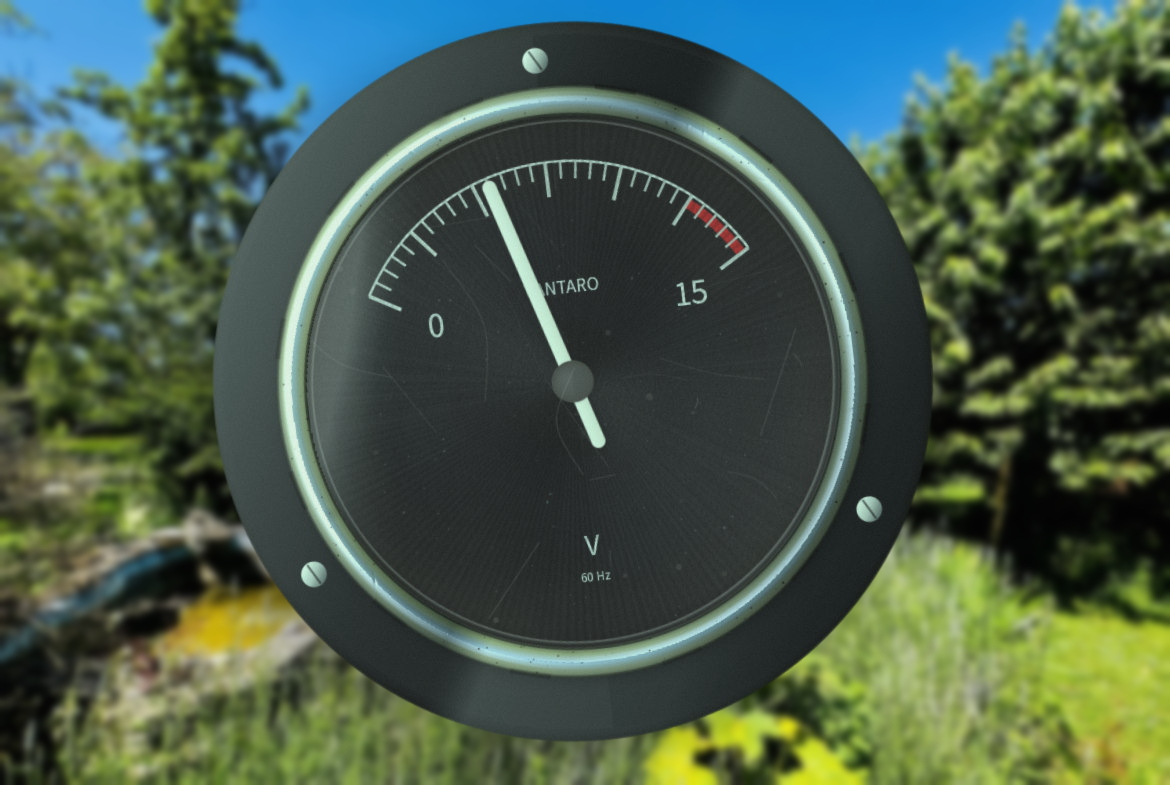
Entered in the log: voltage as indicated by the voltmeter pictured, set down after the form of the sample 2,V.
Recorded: 5.5,V
